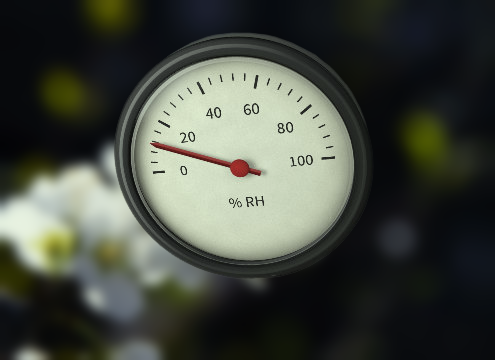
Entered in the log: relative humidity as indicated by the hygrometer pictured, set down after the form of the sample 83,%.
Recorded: 12,%
